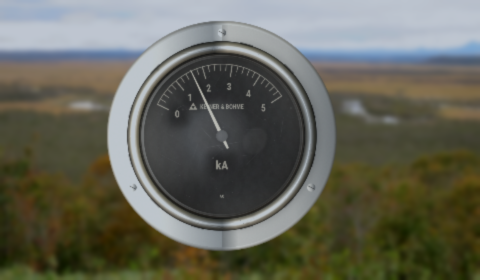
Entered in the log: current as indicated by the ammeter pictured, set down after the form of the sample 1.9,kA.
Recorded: 1.6,kA
